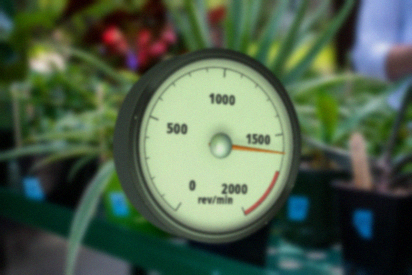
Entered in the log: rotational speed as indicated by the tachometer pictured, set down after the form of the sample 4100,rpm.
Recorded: 1600,rpm
